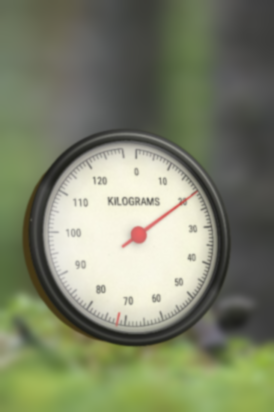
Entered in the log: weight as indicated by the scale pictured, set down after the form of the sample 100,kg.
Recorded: 20,kg
